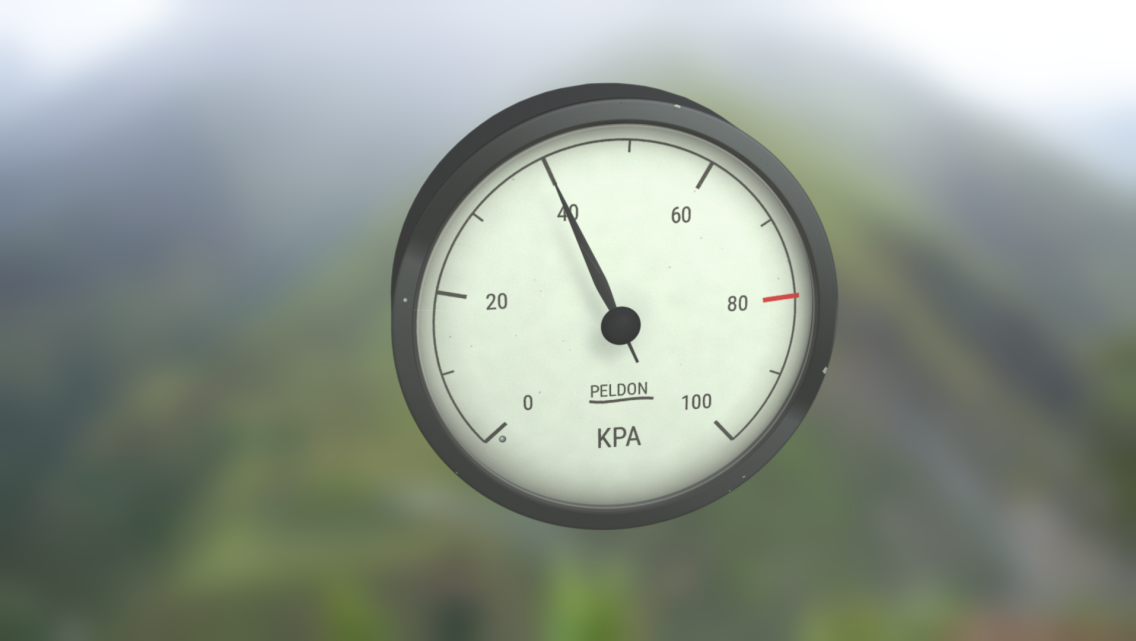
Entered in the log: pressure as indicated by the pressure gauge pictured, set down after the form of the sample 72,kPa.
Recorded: 40,kPa
